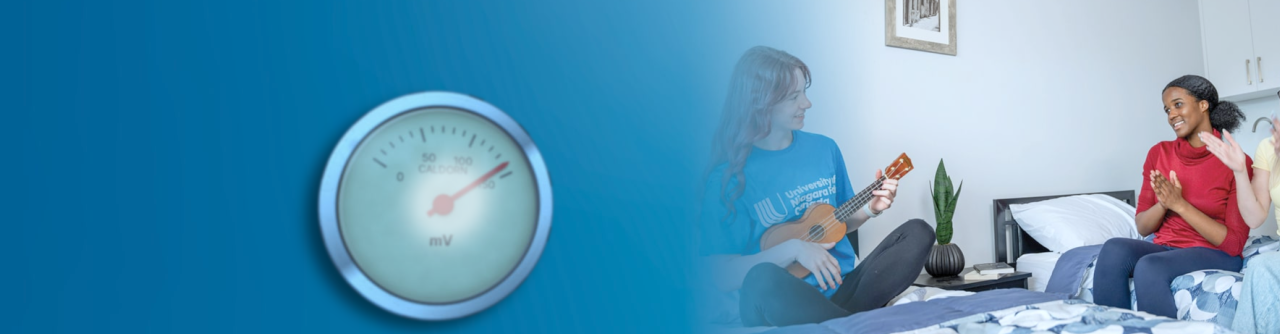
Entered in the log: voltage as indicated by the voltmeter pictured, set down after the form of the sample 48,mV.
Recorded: 140,mV
